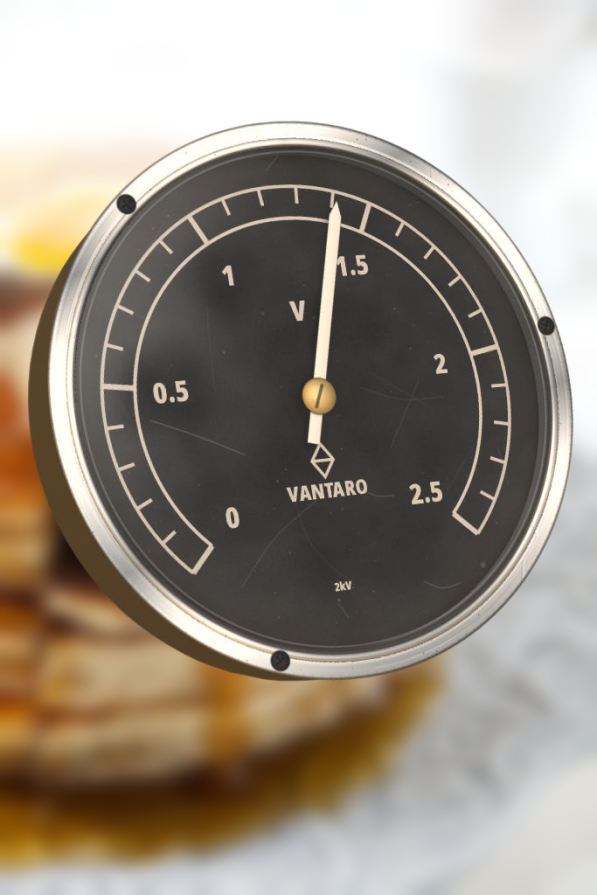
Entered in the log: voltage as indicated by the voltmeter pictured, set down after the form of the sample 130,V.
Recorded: 1.4,V
